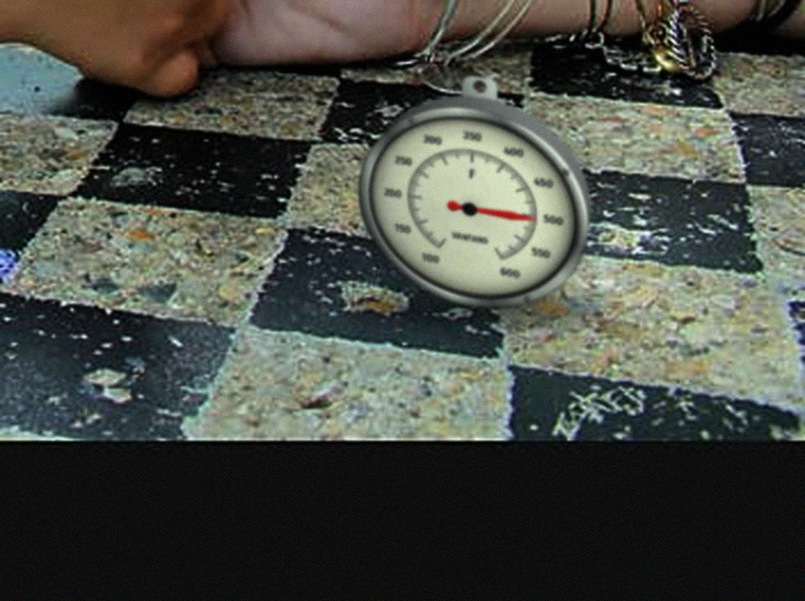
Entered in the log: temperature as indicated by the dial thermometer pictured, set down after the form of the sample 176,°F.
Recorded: 500,°F
